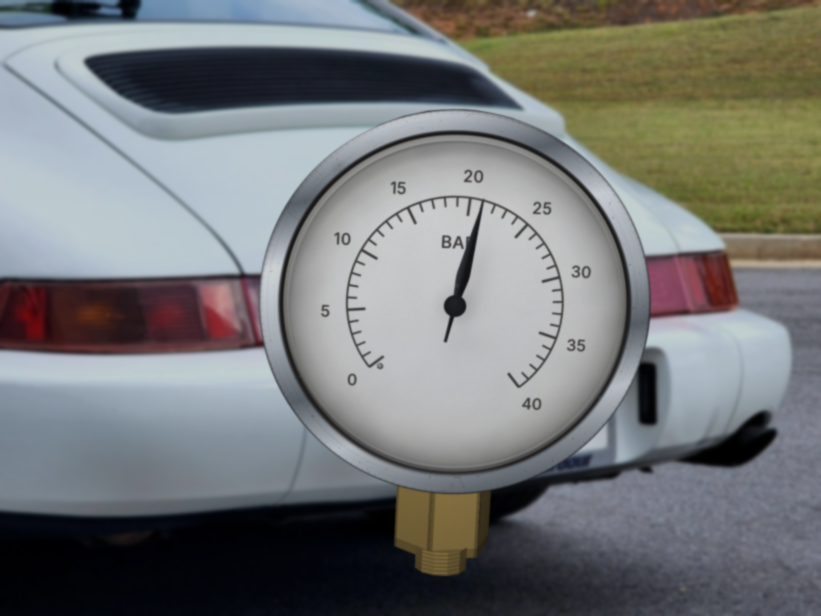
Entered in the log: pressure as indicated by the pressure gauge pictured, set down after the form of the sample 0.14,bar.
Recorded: 21,bar
